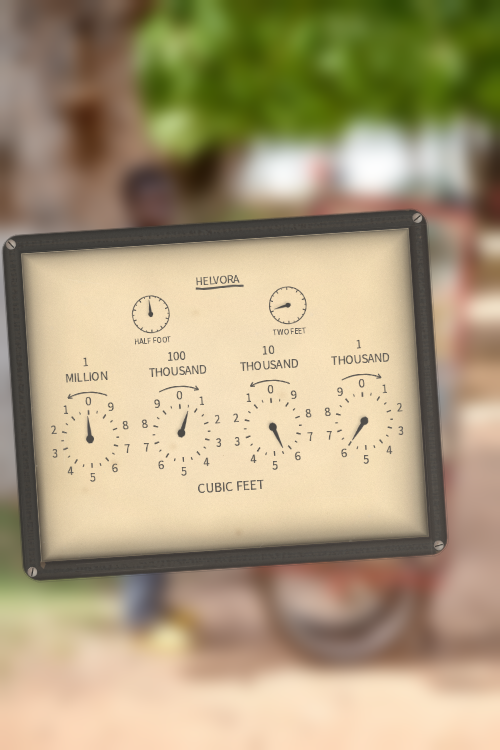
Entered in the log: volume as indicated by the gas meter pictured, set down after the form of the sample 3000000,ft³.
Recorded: 5600,ft³
